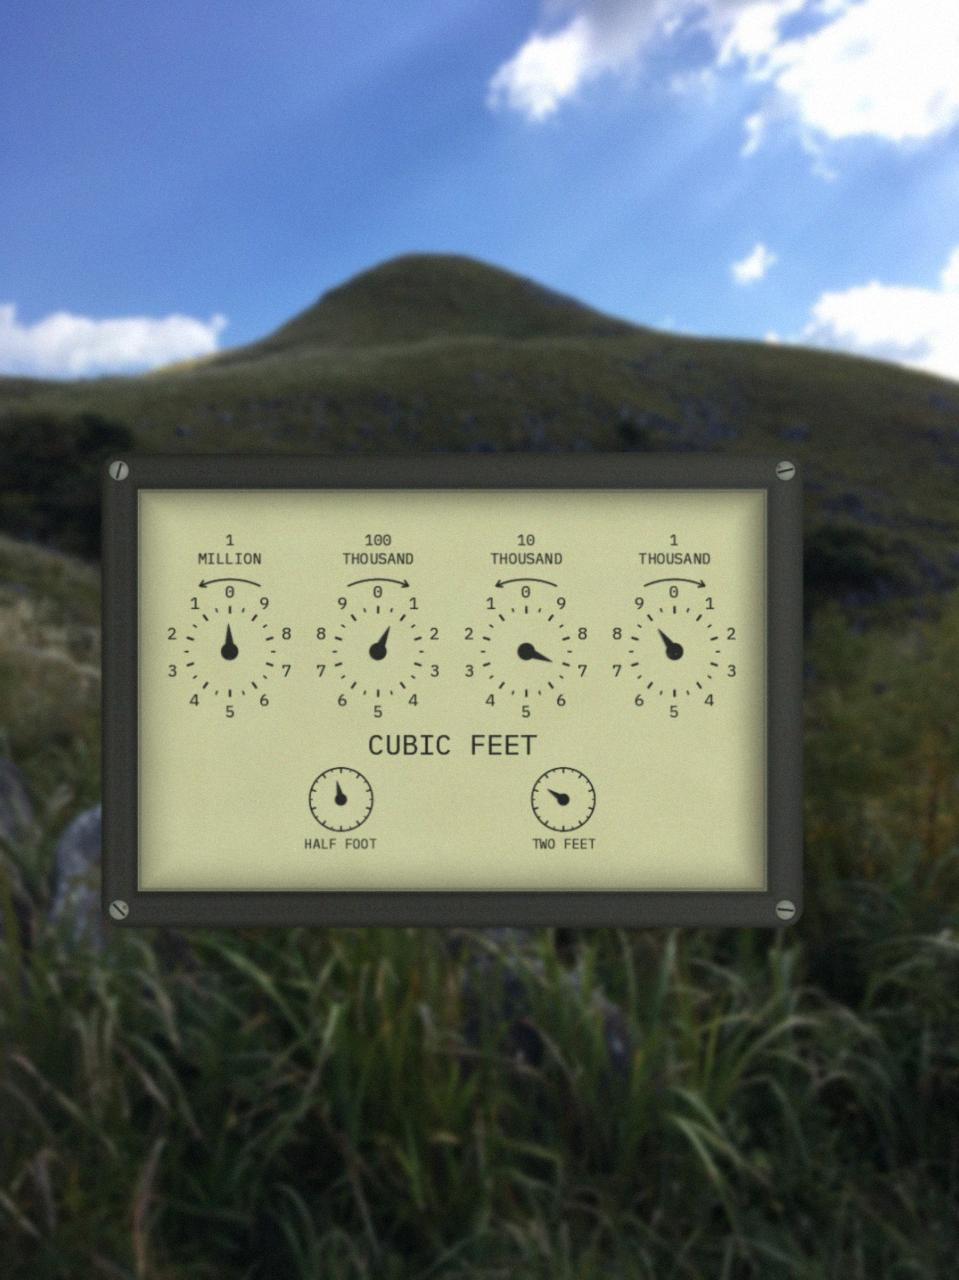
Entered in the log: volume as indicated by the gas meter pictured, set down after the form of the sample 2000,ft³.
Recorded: 6900,ft³
